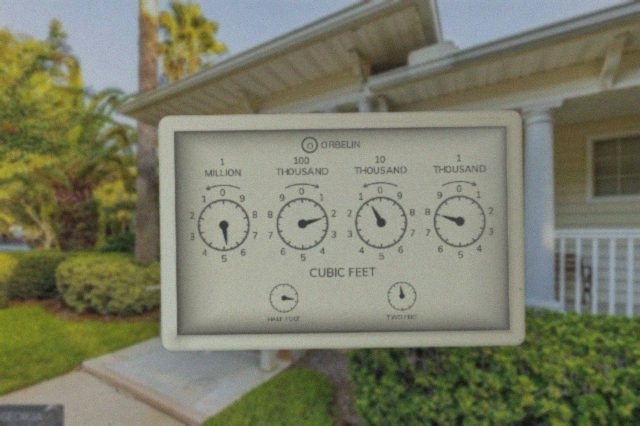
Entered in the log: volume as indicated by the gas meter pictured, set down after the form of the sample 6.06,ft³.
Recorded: 520800,ft³
